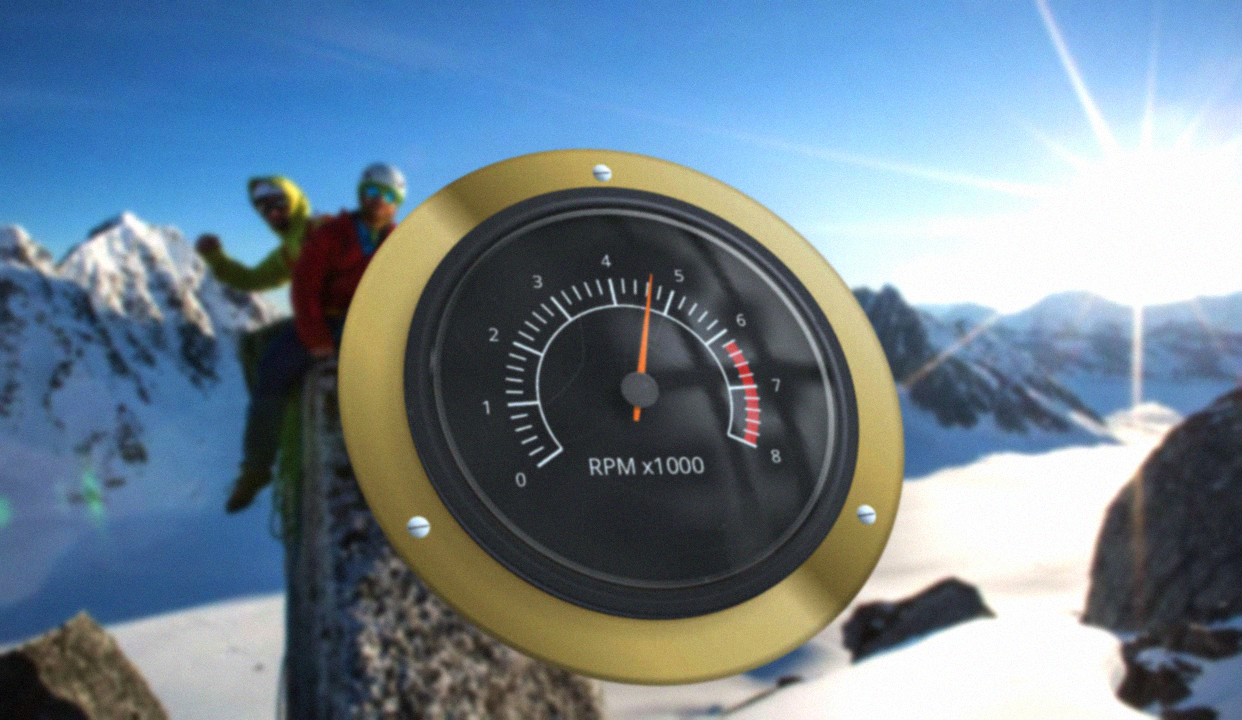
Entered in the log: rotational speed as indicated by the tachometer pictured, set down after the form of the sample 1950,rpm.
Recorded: 4600,rpm
